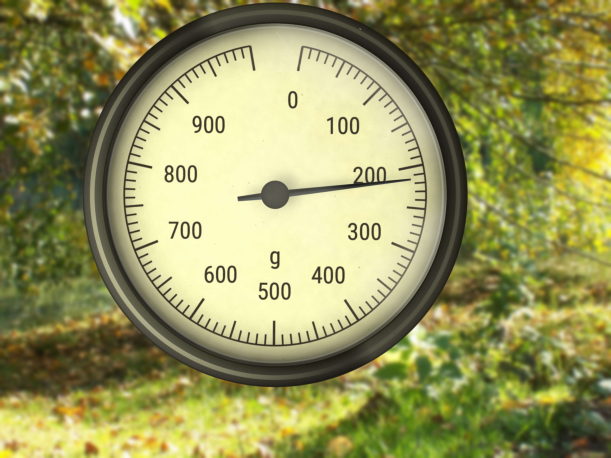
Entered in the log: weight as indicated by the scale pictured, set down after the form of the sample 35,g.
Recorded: 215,g
